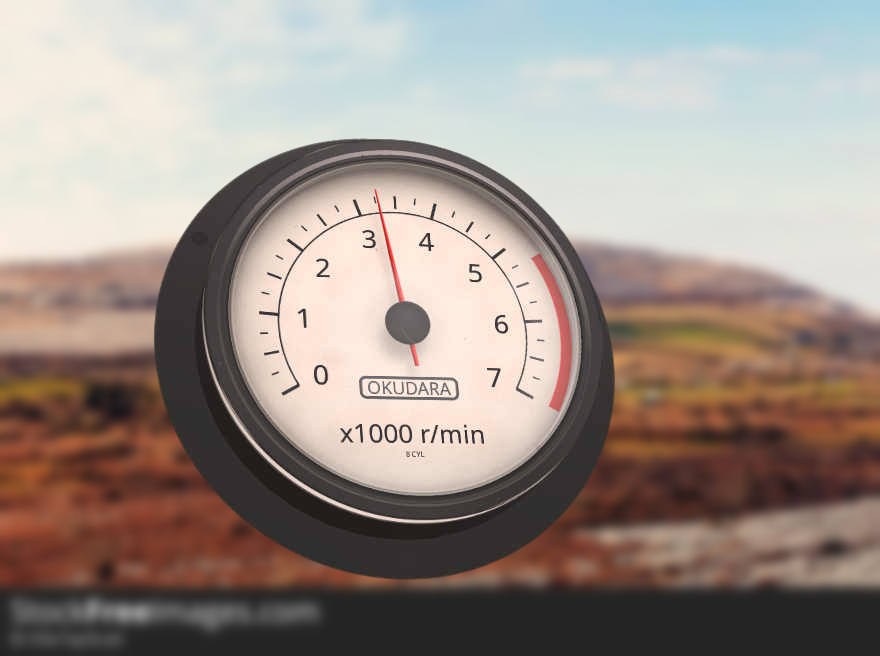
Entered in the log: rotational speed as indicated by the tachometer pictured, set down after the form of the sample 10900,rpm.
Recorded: 3250,rpm
